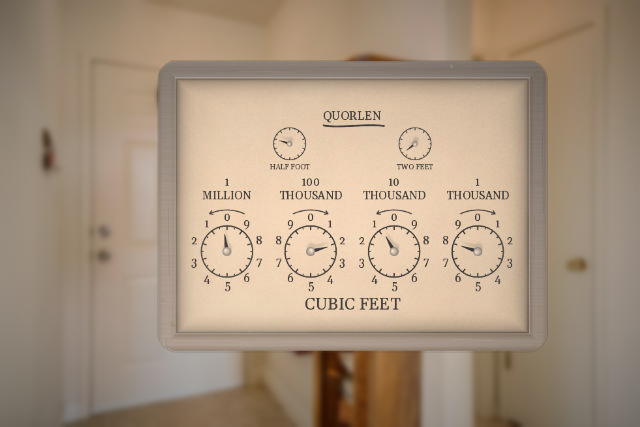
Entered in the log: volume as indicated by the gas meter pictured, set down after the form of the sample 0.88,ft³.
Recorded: 20800,ft³
